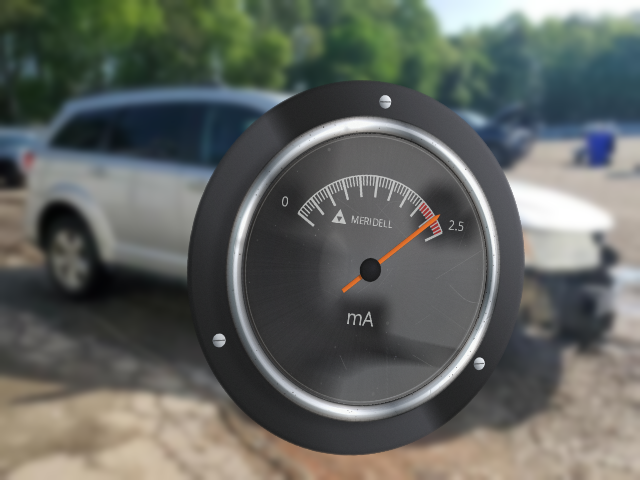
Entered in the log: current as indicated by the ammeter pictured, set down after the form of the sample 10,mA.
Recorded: 2.25,mA
